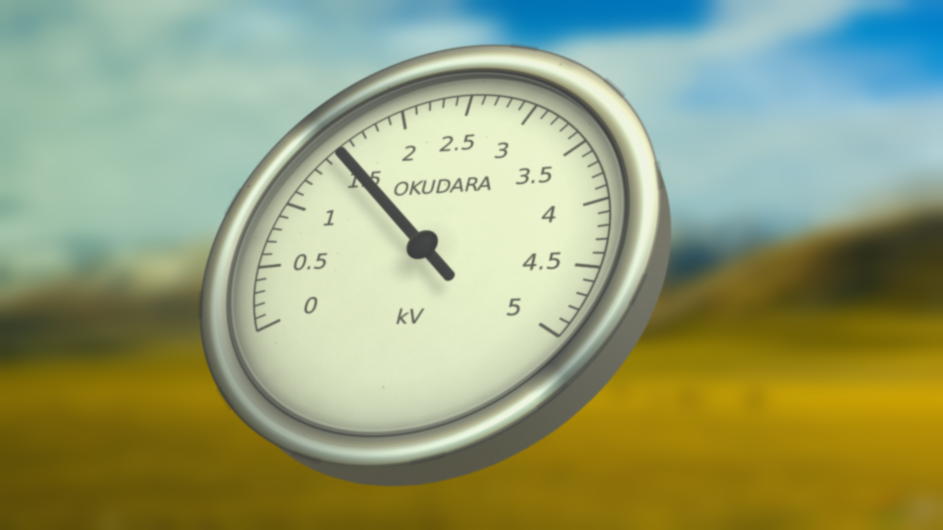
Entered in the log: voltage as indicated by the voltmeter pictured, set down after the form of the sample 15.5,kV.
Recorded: 1.5,kV
